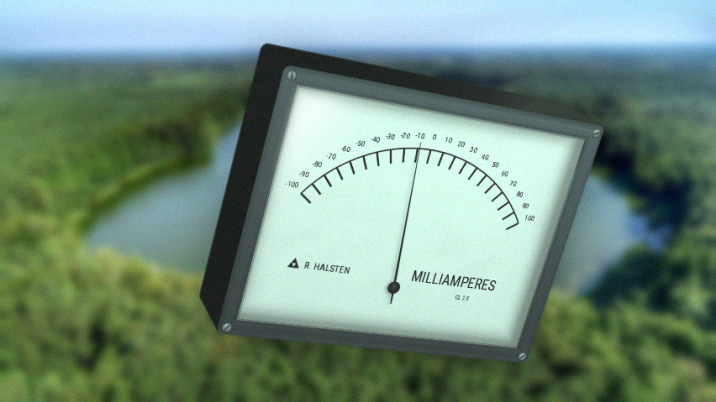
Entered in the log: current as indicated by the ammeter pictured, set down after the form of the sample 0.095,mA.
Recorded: -10,mA
